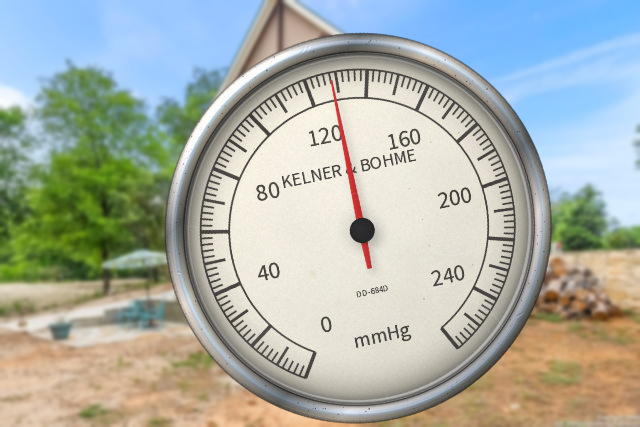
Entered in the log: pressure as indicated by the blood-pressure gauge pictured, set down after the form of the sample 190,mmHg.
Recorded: 128,mmHg
